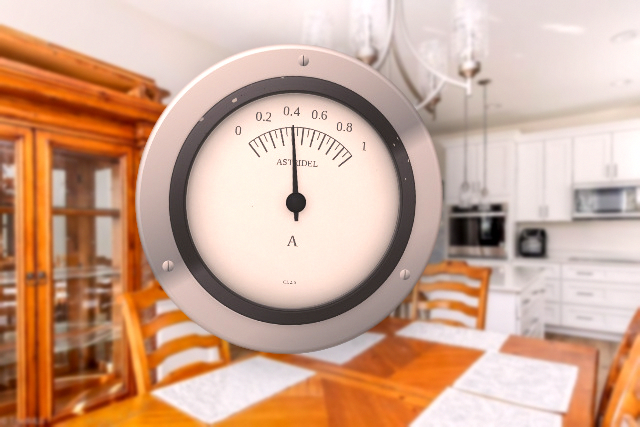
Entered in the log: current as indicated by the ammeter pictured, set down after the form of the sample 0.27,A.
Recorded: 0.4,A
